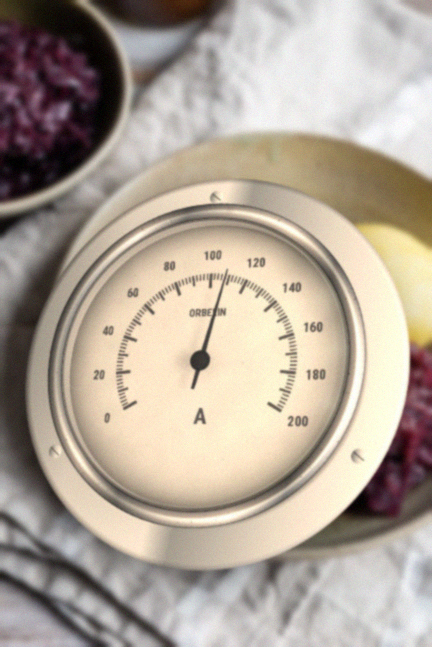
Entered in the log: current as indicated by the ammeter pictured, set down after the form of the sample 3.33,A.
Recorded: 110,A
